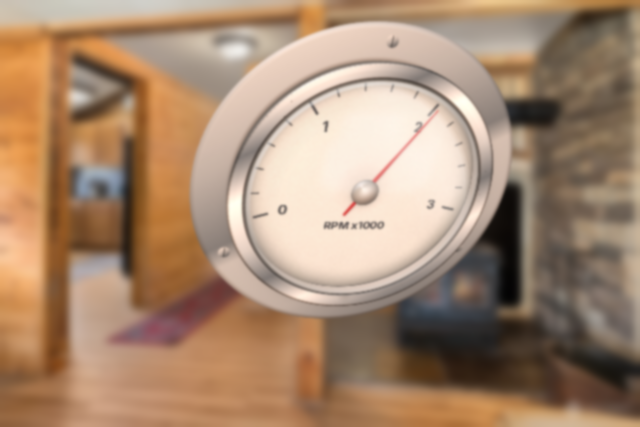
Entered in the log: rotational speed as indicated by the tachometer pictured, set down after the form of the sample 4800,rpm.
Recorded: 2000,rpm
